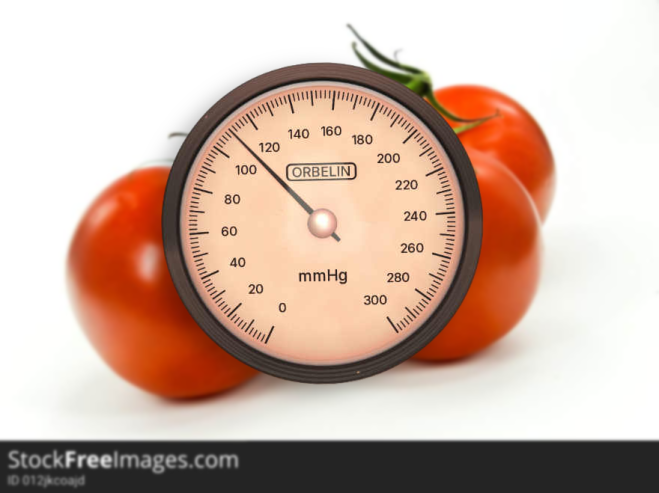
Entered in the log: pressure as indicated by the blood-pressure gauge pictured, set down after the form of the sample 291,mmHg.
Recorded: 110,mmHg
